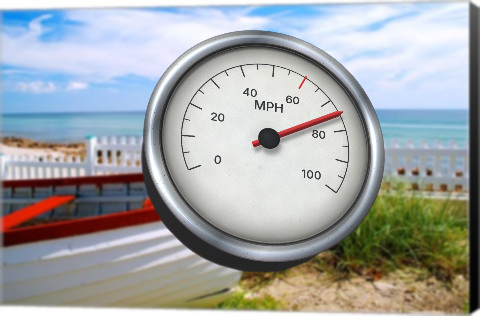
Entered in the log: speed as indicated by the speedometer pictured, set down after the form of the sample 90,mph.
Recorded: 75,mph
